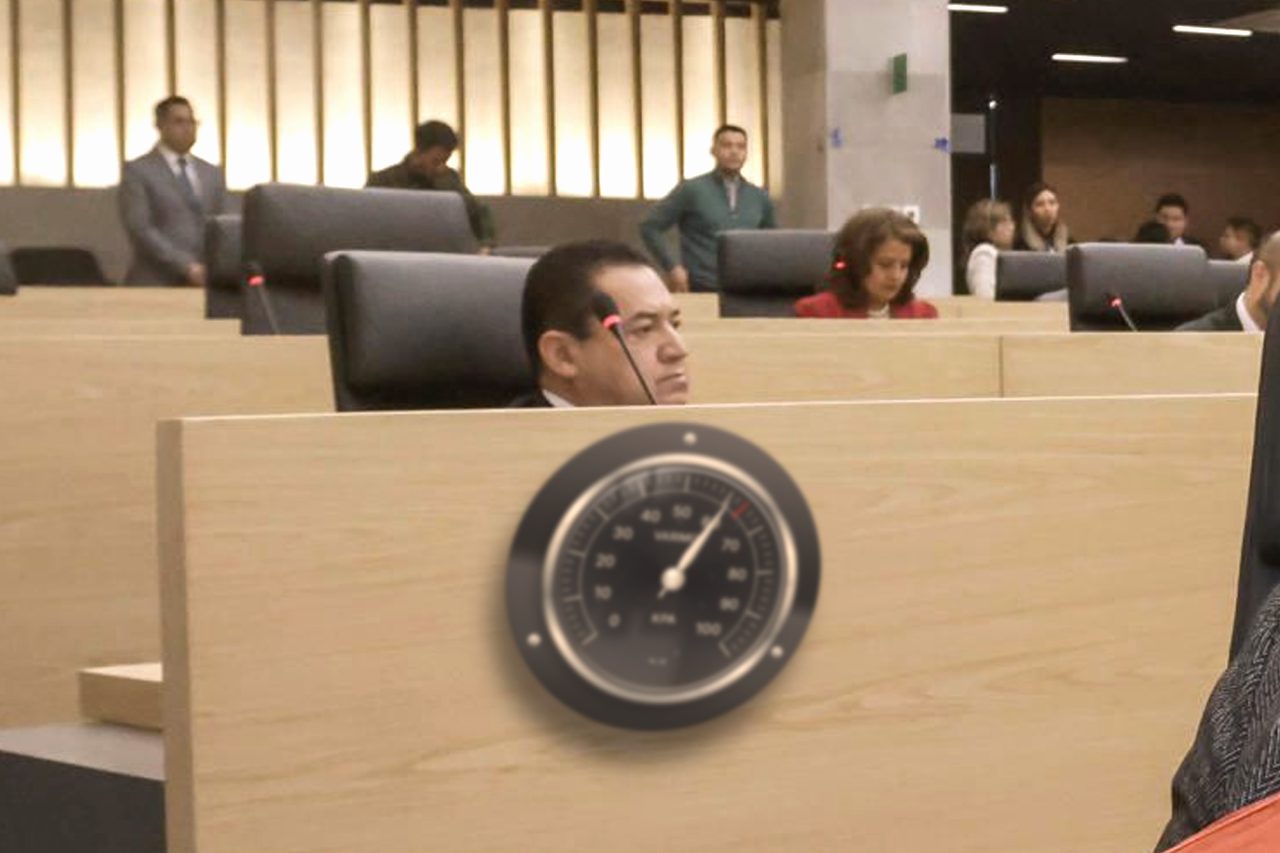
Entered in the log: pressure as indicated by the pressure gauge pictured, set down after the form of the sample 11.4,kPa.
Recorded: 60,kPa
